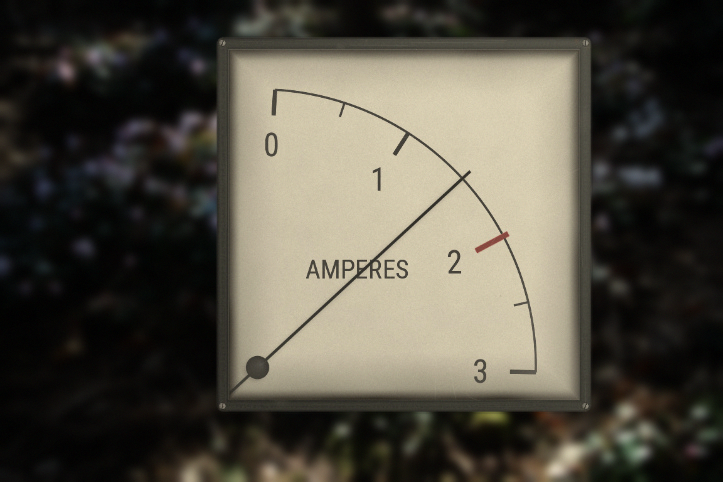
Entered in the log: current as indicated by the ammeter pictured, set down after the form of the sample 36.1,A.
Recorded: 1.5,A
